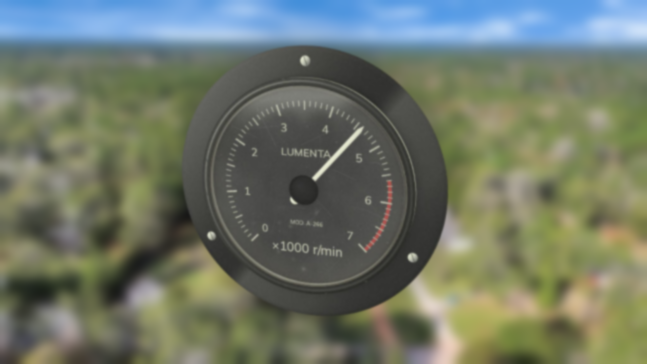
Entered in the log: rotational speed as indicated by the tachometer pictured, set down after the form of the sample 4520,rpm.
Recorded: 4600,rpm
